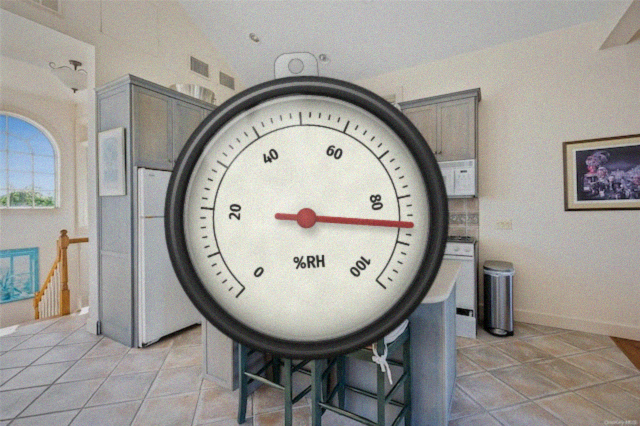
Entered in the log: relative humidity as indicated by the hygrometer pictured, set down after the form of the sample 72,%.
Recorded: 86,%
